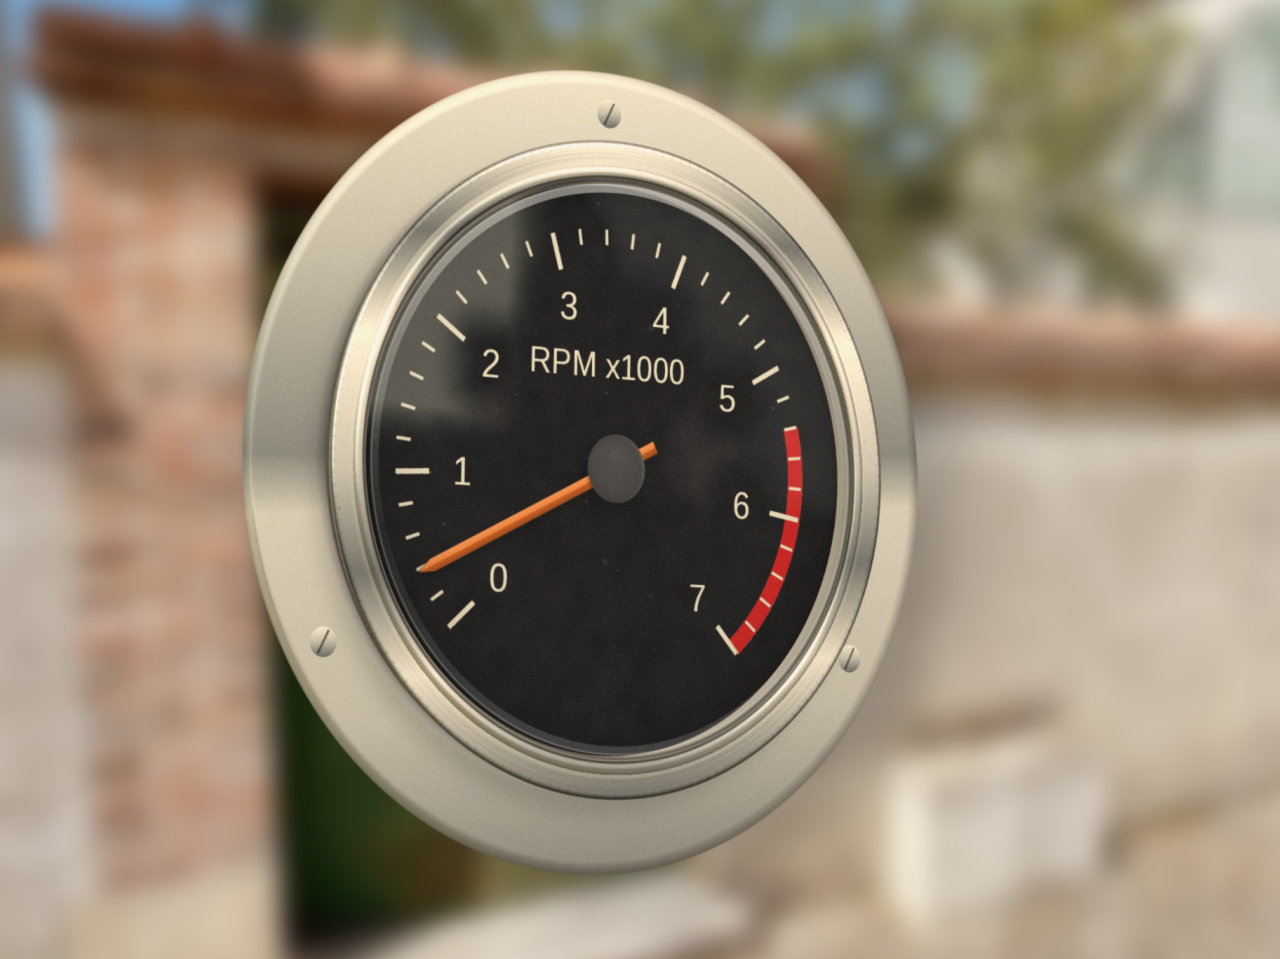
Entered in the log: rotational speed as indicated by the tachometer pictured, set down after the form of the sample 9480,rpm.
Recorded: 400,rpm
